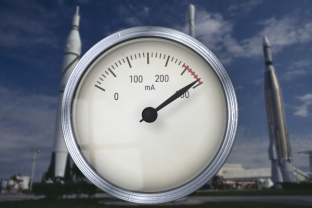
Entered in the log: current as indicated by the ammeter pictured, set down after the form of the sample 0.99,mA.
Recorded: 290,mA
